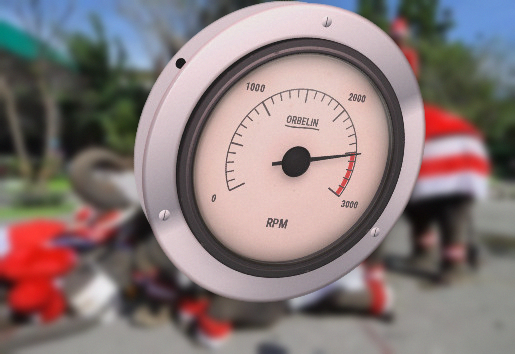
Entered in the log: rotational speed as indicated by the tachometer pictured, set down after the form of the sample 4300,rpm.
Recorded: 2500,rpm
